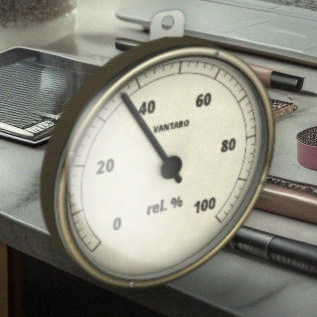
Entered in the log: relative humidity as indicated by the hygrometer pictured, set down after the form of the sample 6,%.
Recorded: 36,%
